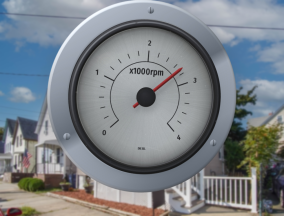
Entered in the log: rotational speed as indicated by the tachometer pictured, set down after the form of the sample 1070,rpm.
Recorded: 2700,rpm
